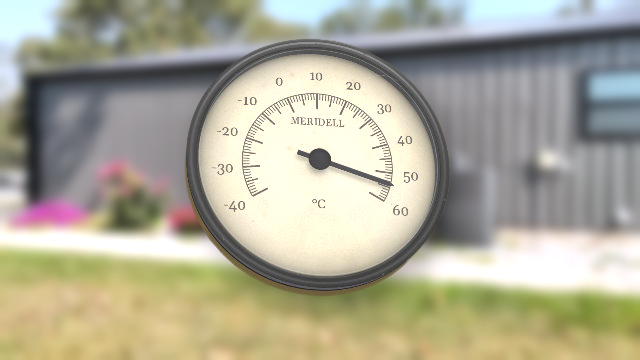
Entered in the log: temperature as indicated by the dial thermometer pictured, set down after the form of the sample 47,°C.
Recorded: 55,°C
